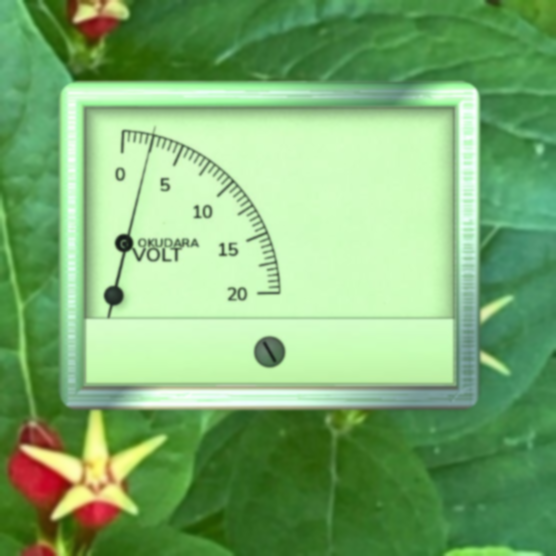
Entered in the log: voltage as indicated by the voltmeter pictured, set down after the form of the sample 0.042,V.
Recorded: 2.5,V
